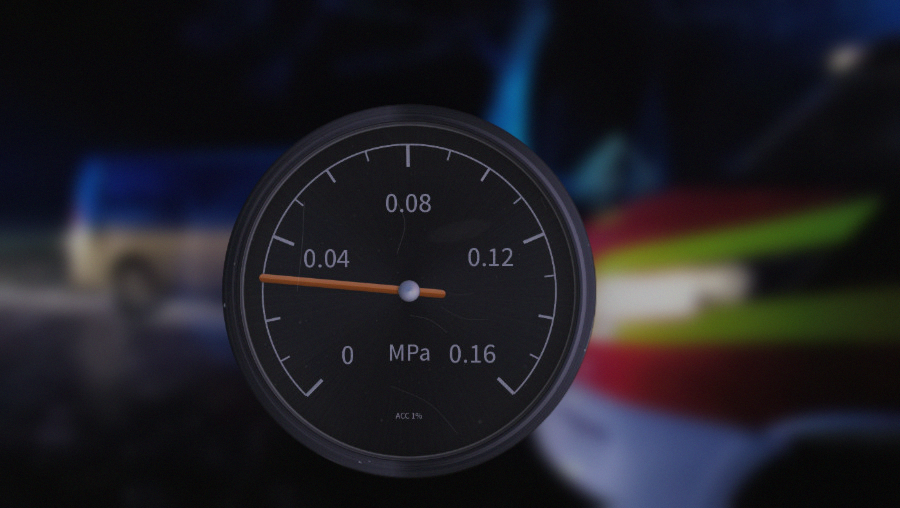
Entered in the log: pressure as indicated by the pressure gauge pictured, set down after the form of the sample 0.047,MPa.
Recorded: 0.03,MPa
